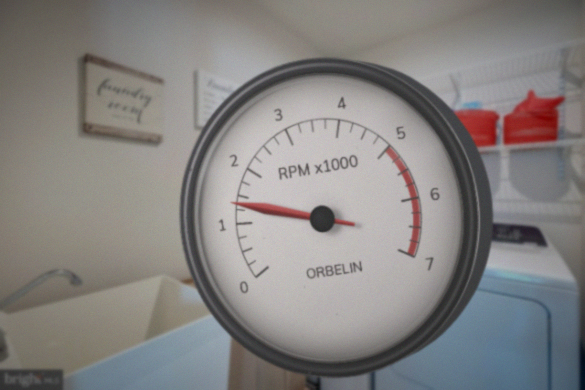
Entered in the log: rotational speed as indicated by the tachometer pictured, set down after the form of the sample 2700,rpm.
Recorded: 1375,rpm
